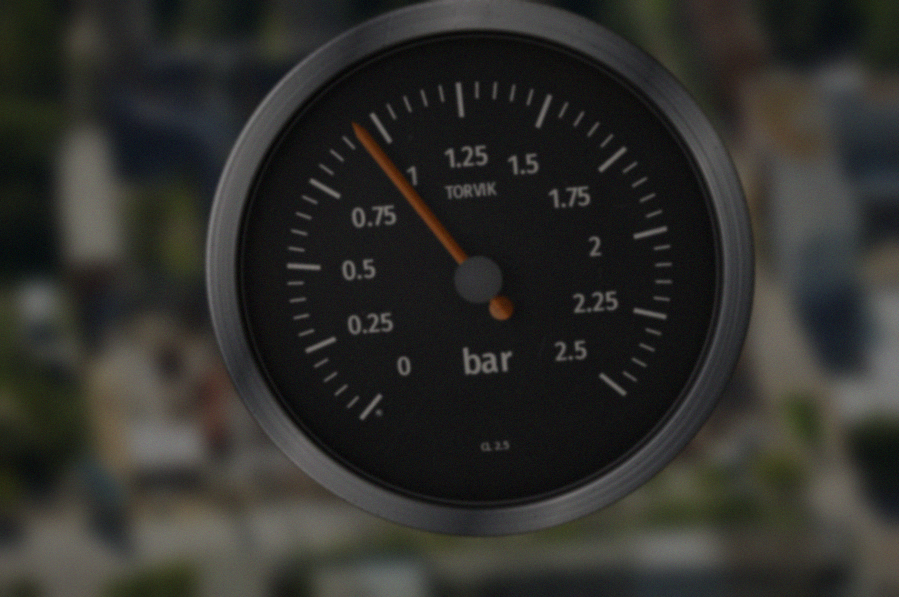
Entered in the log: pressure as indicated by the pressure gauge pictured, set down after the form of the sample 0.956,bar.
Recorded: 0.95,bar
